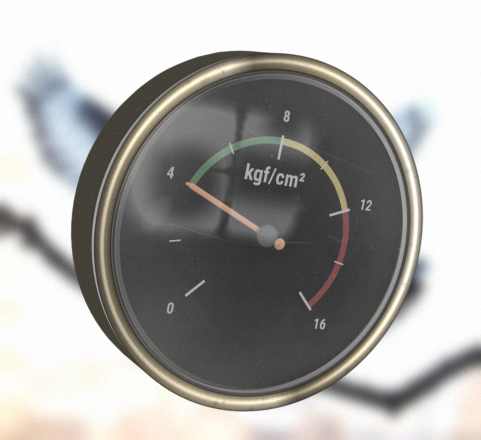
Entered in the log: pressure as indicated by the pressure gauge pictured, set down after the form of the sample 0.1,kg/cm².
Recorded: 4,kg/cm²
